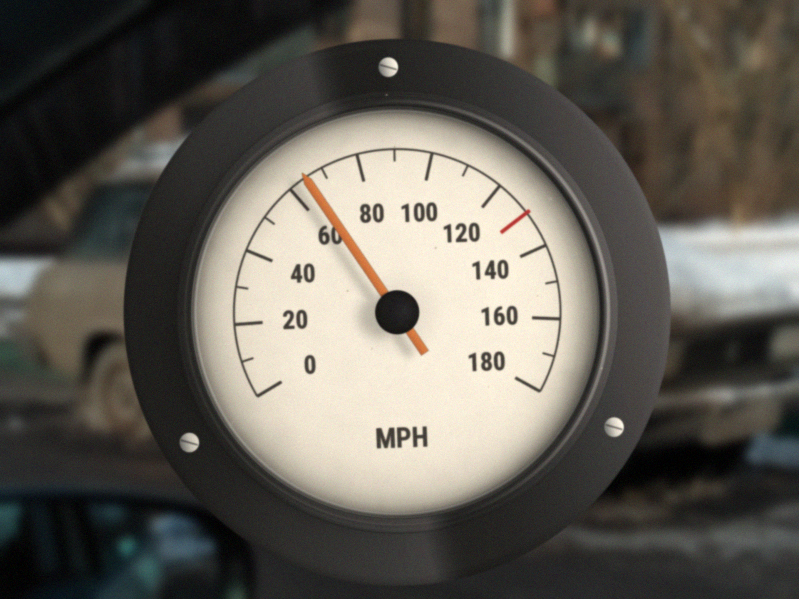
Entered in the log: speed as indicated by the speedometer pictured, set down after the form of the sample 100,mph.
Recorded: 65,mph
